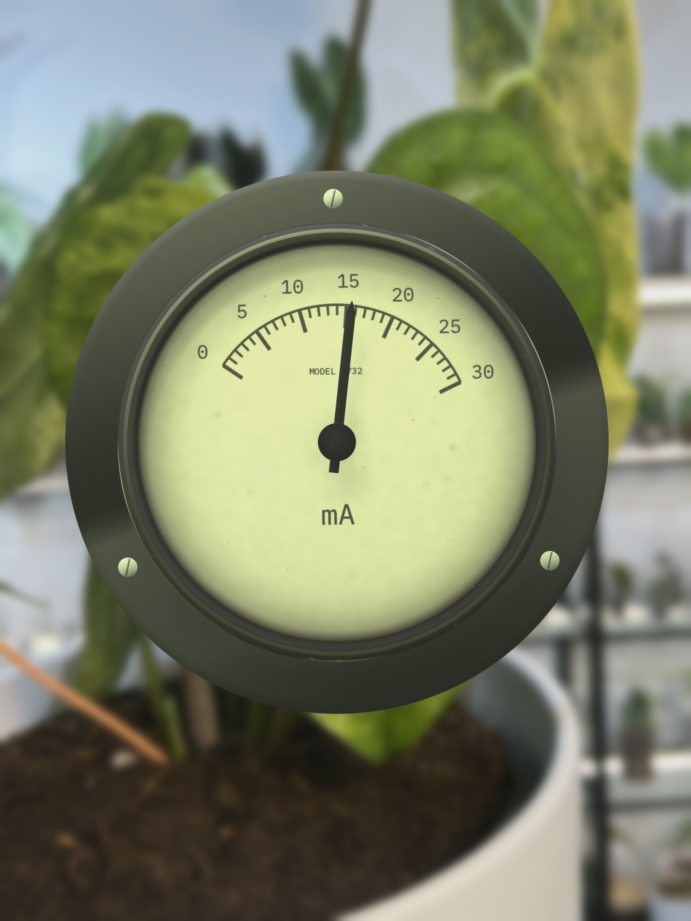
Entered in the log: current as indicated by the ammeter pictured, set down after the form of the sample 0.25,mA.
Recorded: 15.5,mA
